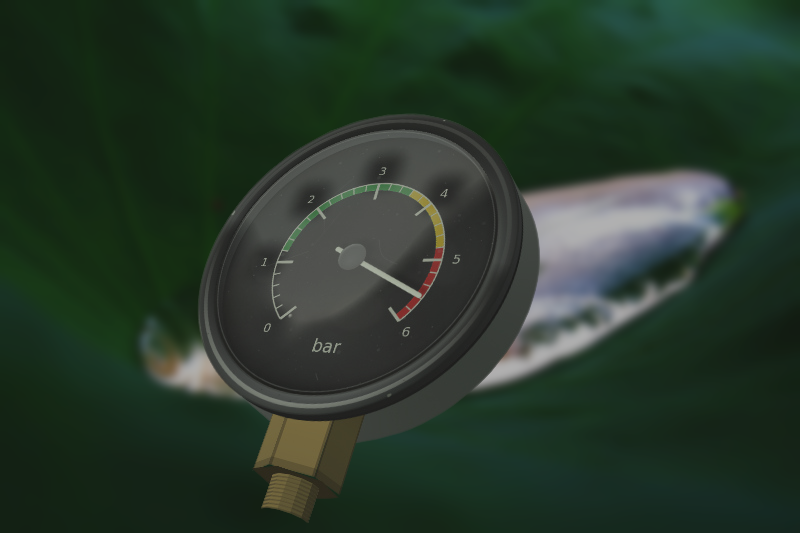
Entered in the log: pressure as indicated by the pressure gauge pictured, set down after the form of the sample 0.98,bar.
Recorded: 5.6,bar
